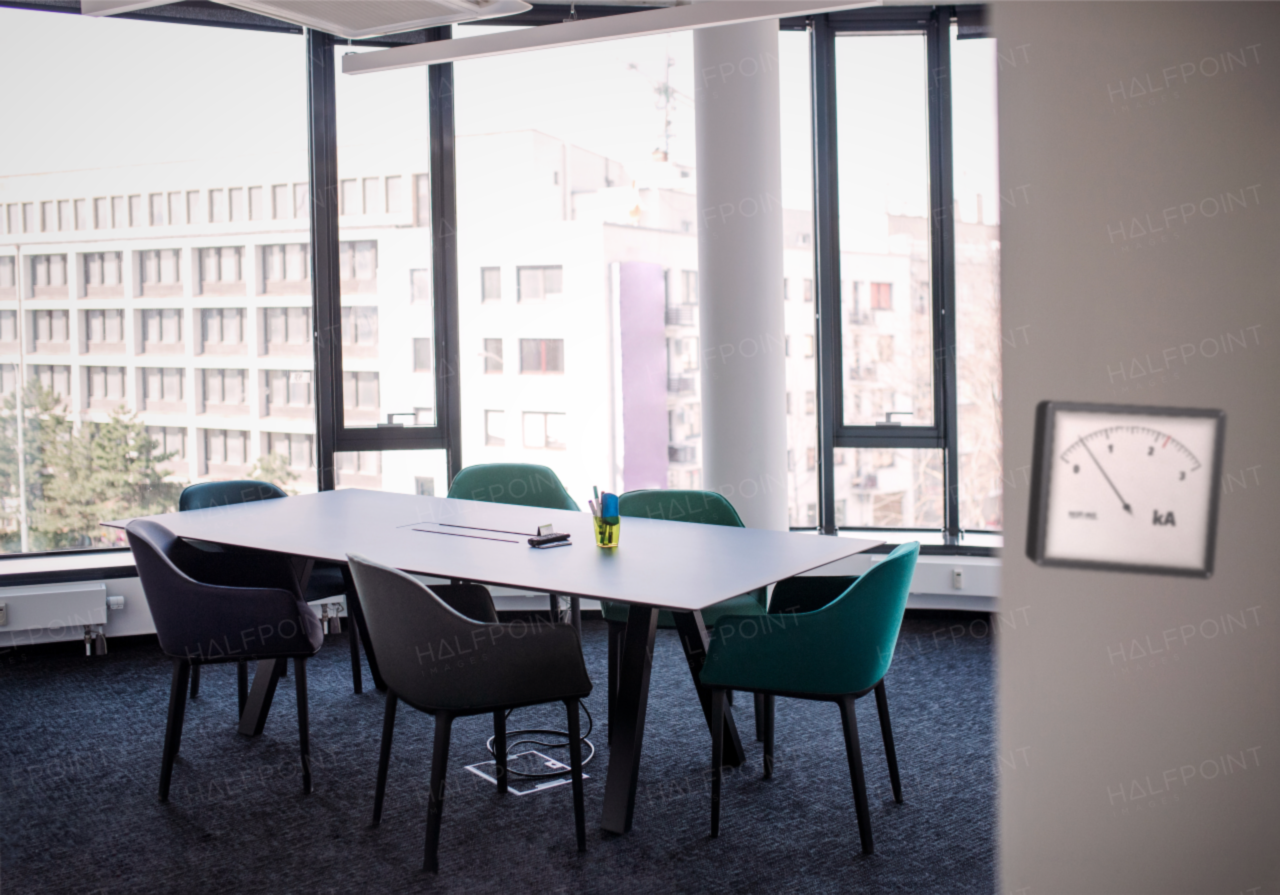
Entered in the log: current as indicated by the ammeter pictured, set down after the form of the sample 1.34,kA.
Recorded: 0.5,kA
